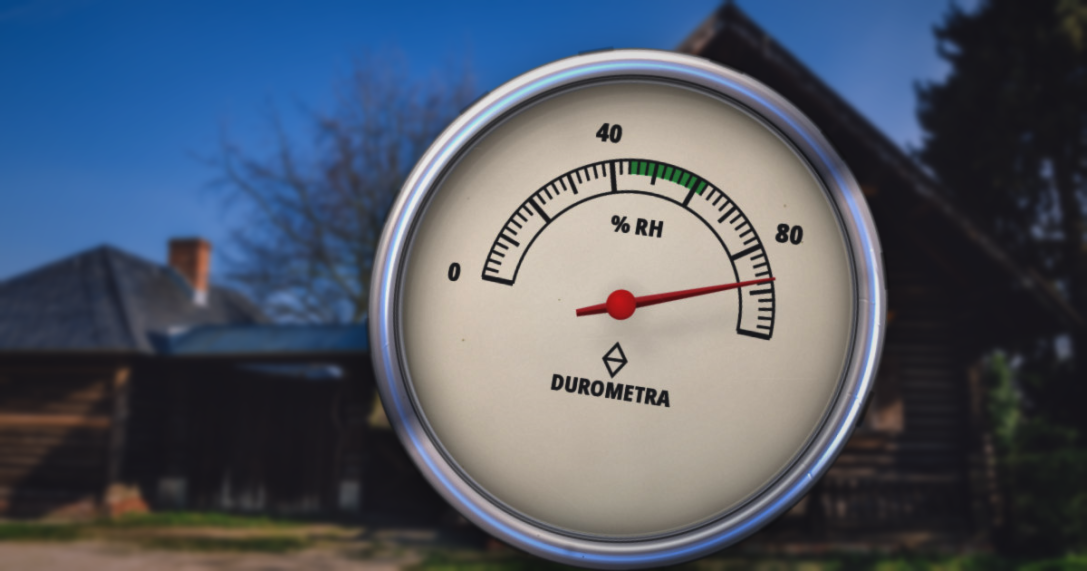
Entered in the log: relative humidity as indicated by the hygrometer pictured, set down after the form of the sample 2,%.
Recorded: 88,%
